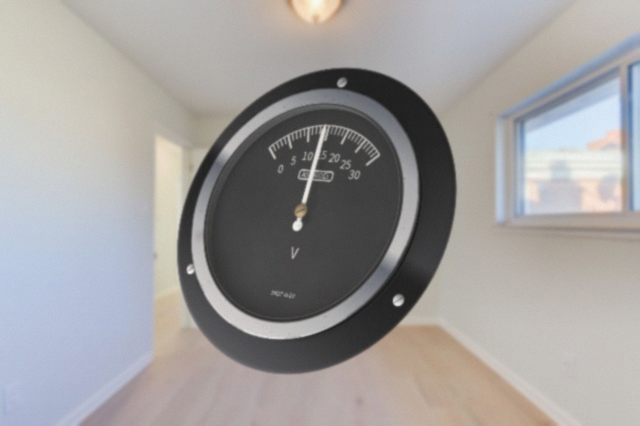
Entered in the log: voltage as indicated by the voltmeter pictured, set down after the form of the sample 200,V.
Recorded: 15,V
